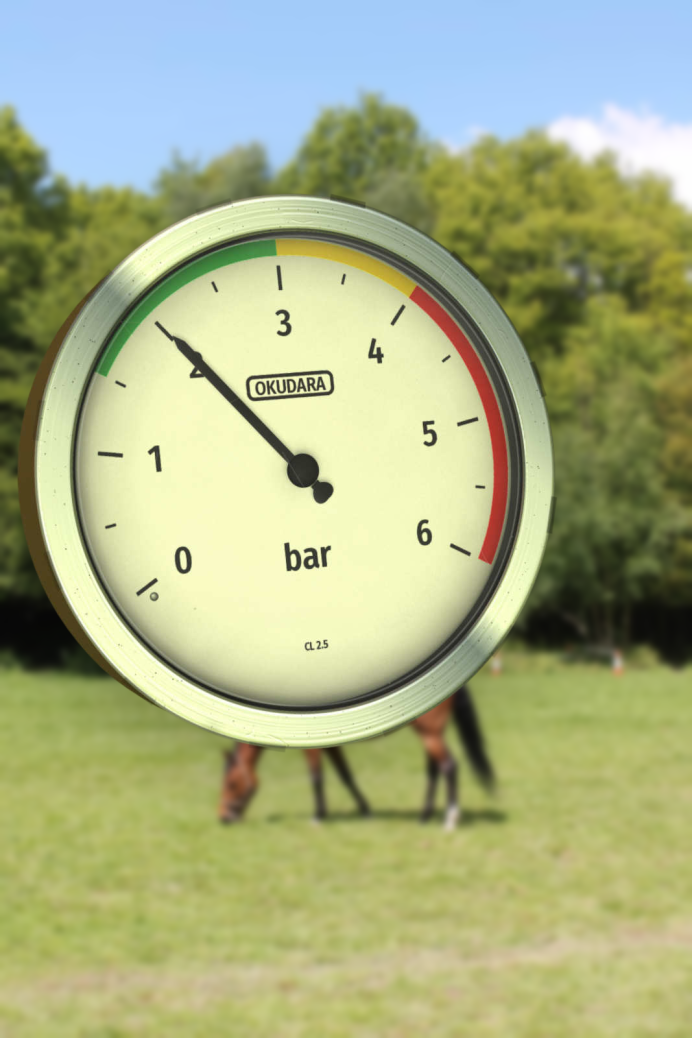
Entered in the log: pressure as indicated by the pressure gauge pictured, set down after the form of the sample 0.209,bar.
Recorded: 2,bar
